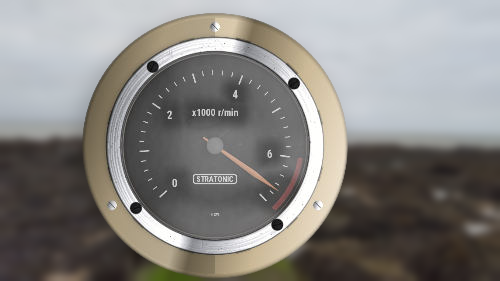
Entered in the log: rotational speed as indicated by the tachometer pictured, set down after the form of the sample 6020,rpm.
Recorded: 6700,rpm
